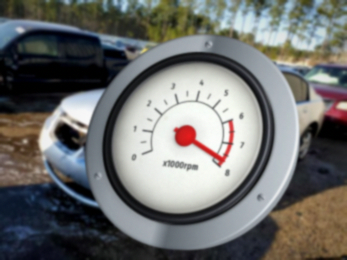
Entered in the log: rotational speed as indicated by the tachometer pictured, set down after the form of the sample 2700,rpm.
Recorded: 7750,rpm
